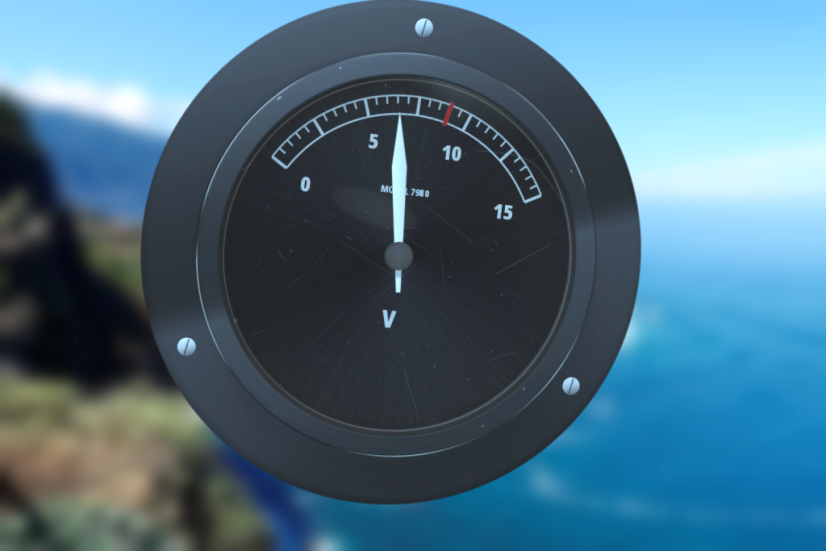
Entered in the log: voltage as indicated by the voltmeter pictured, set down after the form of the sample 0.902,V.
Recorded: 6.5,V
